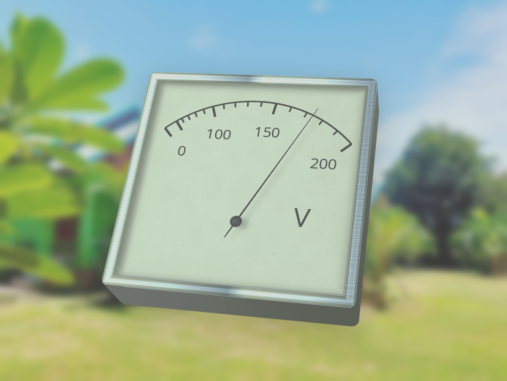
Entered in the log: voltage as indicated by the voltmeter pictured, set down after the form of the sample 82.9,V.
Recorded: 175,V
